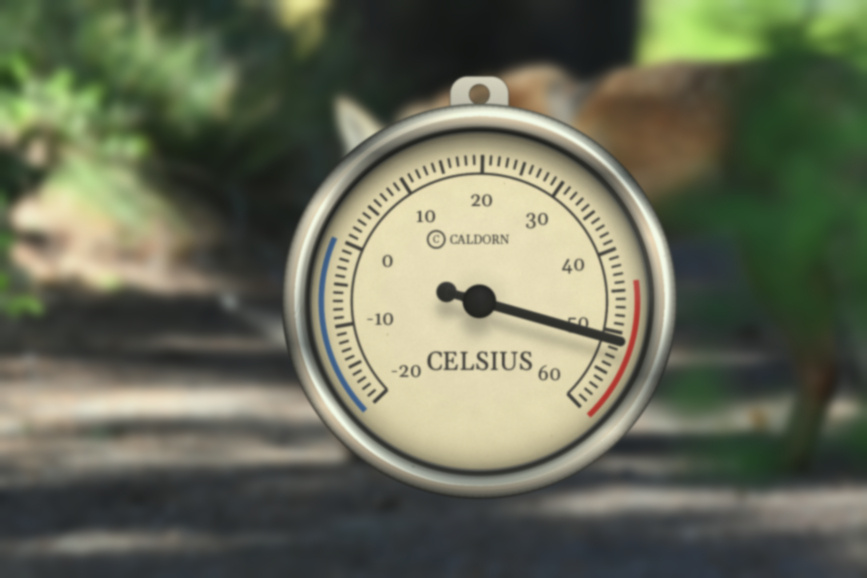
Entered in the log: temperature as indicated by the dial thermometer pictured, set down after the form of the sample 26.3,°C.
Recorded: 51,°C
